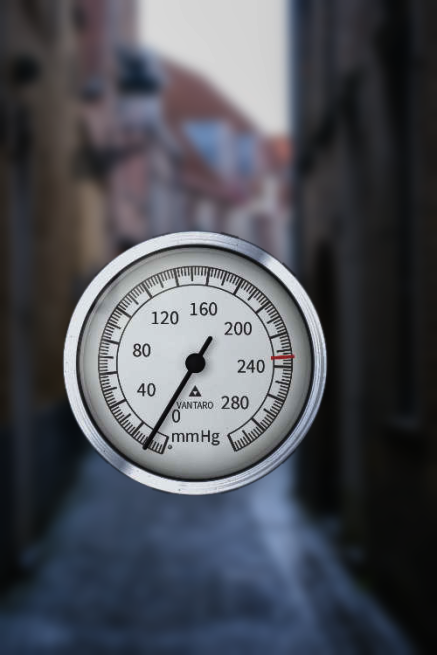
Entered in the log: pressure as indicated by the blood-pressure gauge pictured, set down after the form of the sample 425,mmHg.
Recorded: 10,mmHg
